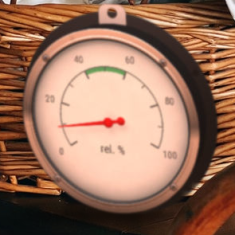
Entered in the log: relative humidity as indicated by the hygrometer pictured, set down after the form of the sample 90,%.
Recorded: 10,%
